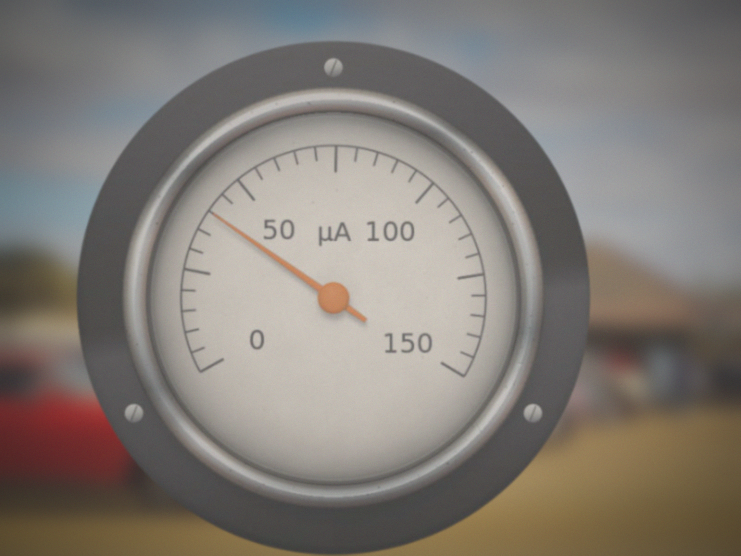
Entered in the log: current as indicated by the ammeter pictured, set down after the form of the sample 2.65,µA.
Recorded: 40,µA
